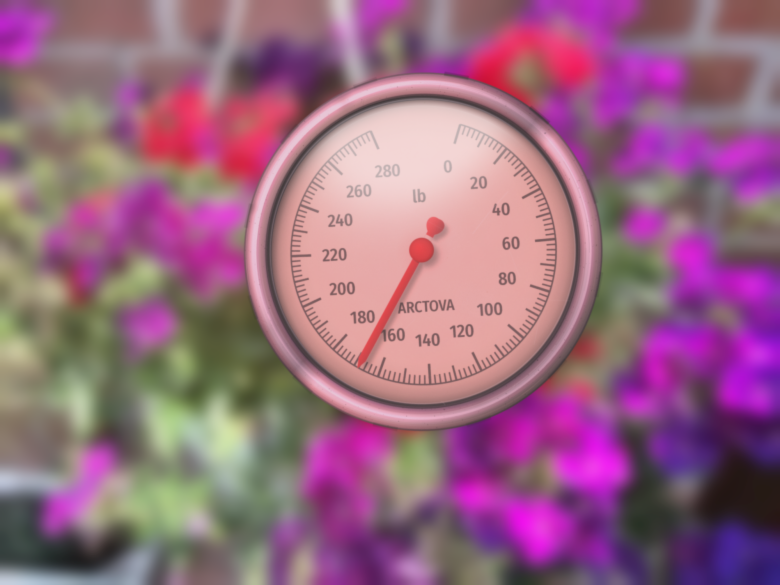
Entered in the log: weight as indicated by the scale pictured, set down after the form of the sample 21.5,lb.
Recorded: 168,lb
